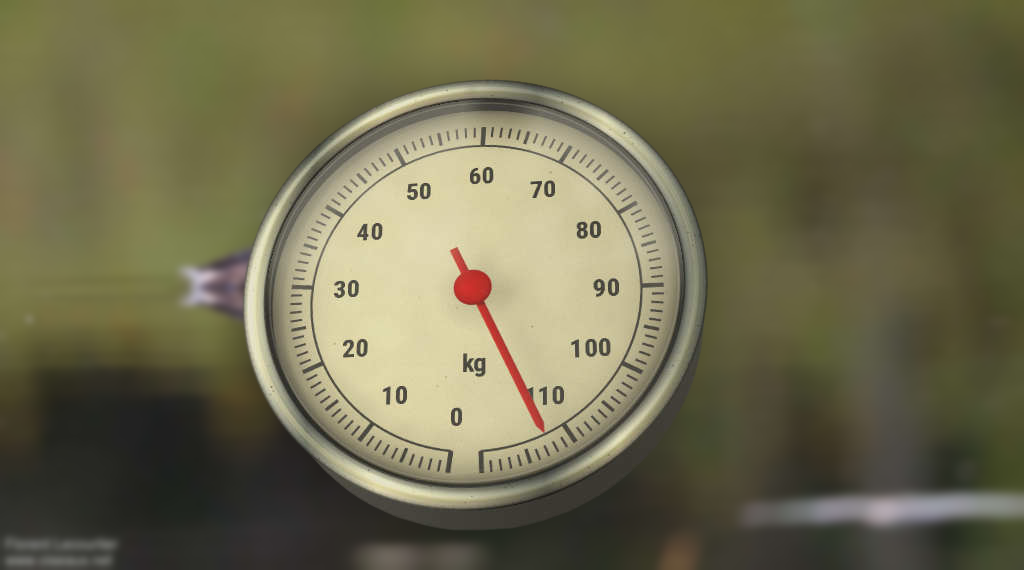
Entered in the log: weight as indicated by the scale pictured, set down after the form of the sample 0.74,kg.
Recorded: 112.5,kg
